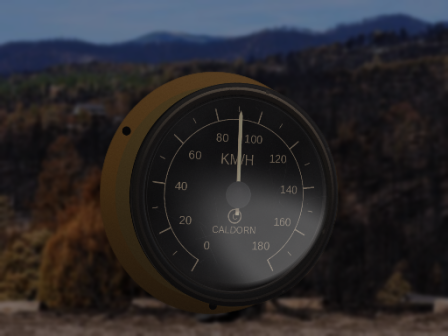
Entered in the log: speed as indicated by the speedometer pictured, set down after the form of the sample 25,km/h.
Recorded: 90,km/h
